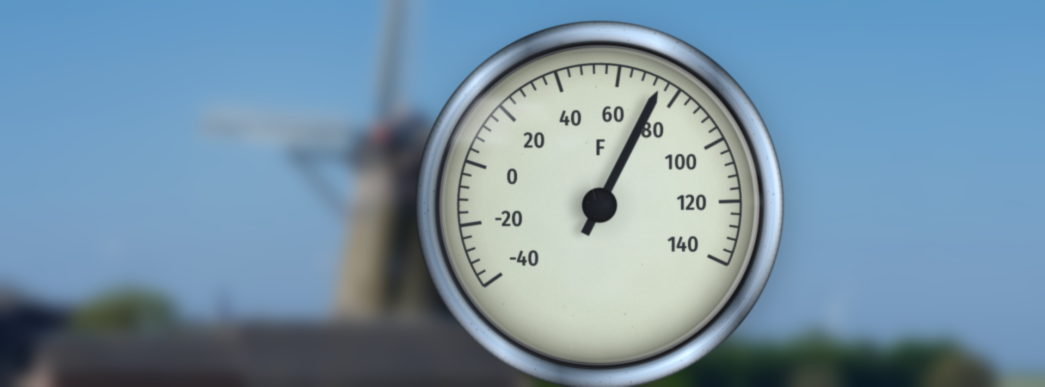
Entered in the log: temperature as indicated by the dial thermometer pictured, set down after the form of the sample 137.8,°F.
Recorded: 74,°F
